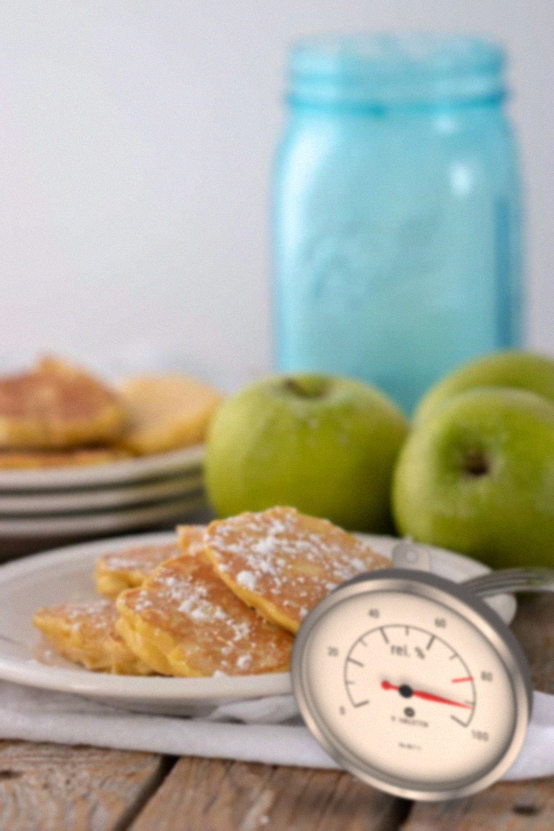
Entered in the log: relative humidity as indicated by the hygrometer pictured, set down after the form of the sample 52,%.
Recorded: 90,%
